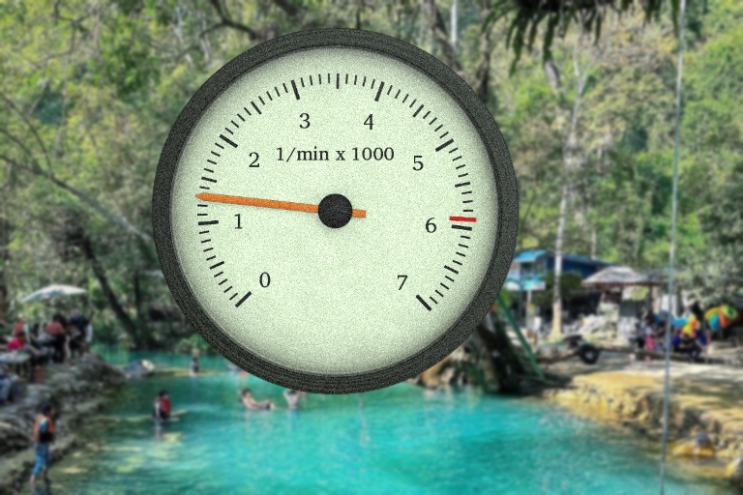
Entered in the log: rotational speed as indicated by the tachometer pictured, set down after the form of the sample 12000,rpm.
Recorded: 1300,rpm
